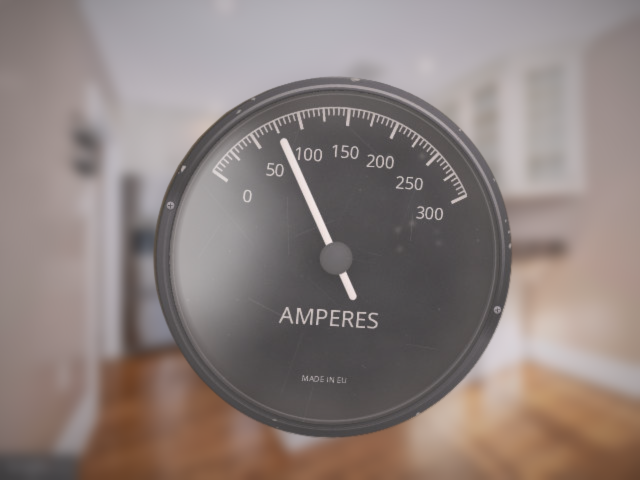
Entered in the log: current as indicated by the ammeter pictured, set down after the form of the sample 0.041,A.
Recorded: 75,A
